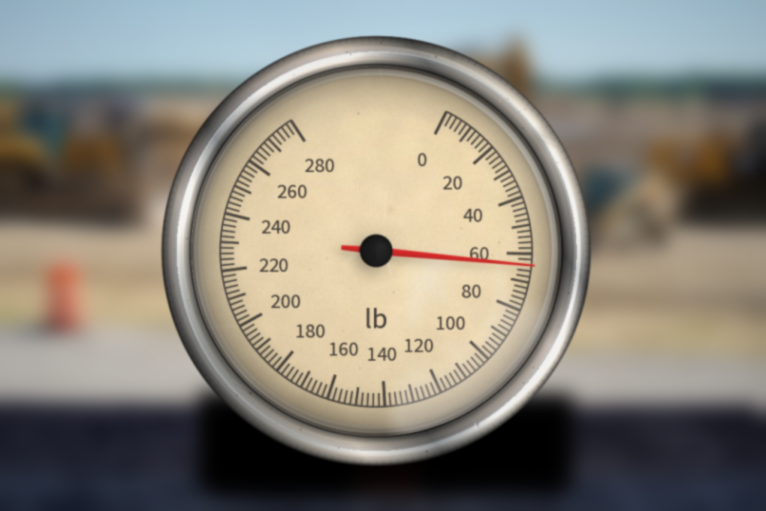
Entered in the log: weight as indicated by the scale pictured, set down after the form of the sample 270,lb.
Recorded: 64,lb
